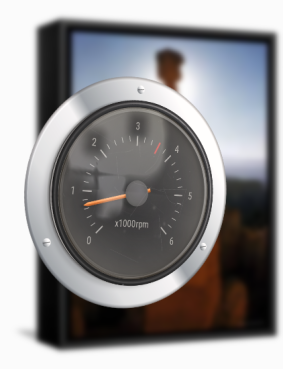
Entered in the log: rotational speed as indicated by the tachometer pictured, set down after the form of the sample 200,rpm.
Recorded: 700,rpm
